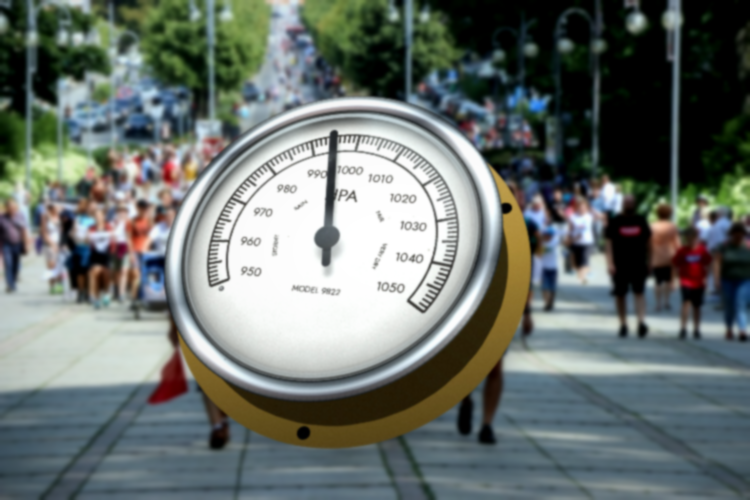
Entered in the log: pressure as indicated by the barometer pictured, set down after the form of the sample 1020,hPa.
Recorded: 995,hPa
